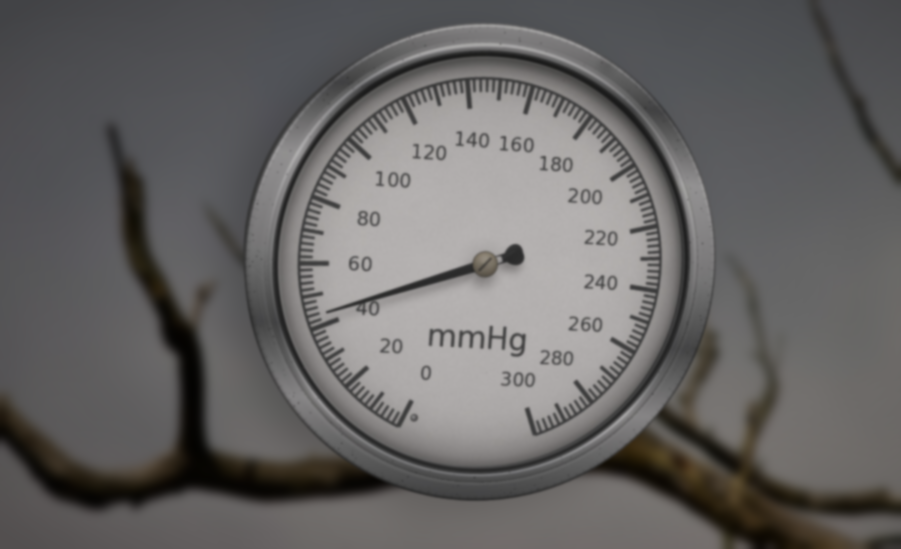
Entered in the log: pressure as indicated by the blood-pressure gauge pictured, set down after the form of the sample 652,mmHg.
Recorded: 44,mmHg
